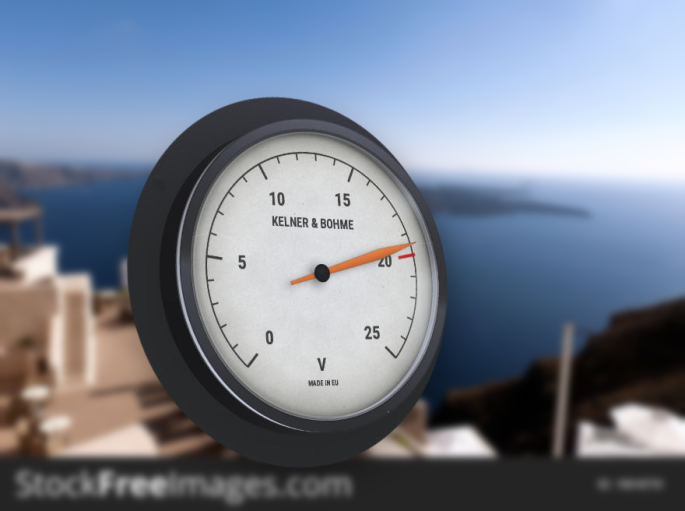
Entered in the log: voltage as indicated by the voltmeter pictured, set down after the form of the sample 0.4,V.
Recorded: 19.5,V
